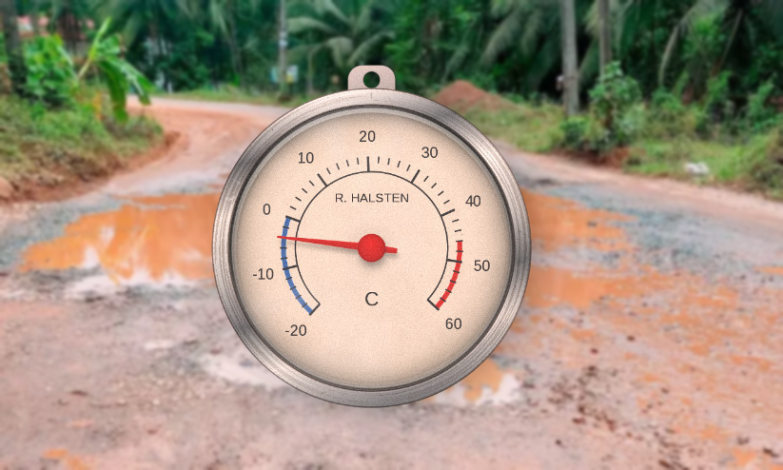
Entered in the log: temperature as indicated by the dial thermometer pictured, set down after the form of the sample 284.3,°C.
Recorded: -4,°C
